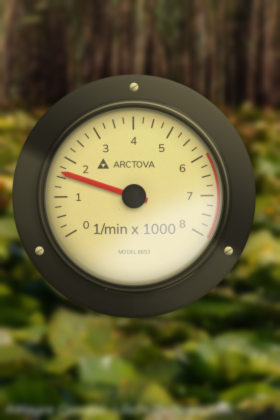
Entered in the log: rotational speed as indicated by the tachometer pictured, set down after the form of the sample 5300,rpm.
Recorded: 1625,rpm
